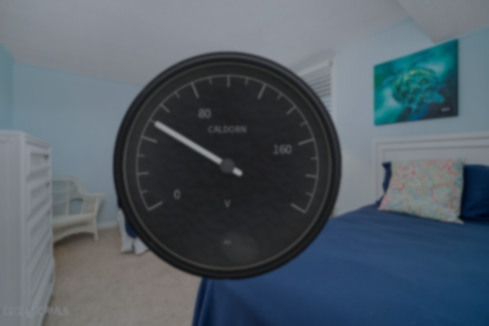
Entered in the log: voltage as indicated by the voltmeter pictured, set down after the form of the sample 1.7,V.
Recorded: 50,V
